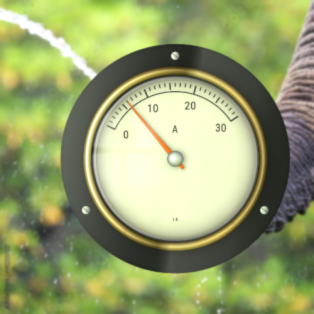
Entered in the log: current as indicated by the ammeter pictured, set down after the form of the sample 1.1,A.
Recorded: 6,A
